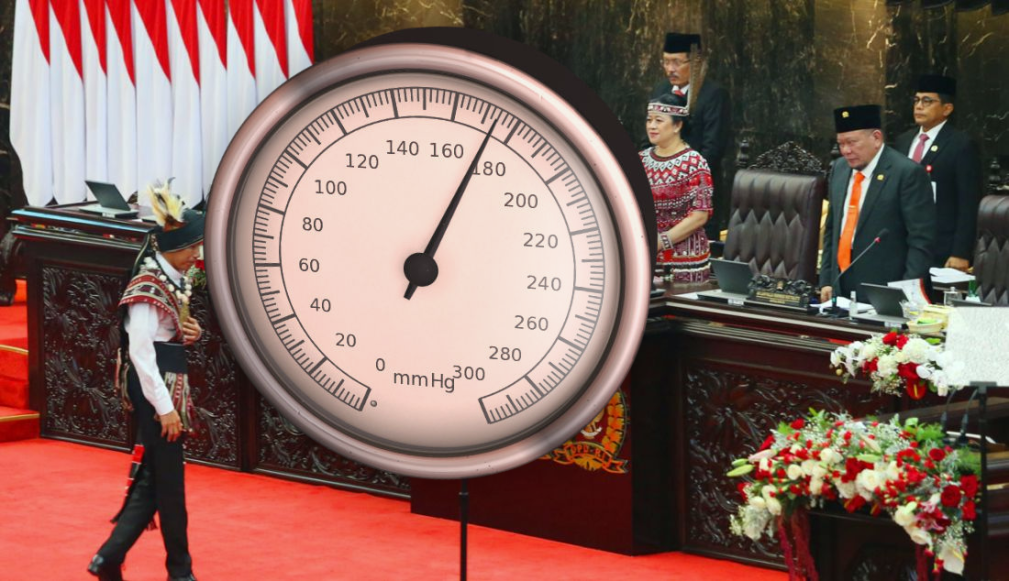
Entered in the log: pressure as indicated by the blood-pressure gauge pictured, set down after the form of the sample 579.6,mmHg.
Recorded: 174,mmHg
